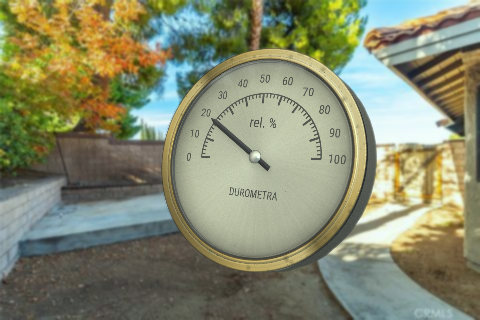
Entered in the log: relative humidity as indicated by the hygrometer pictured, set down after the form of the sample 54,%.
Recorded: 20,%
